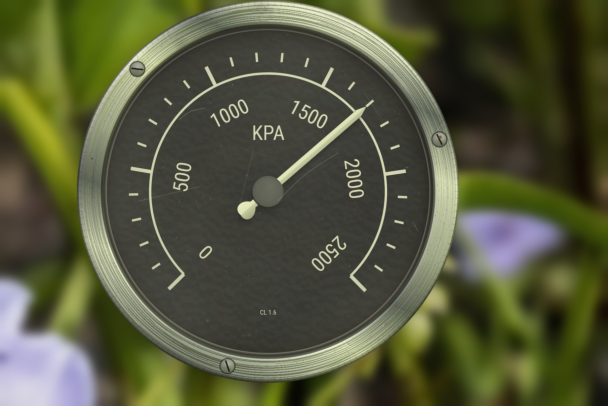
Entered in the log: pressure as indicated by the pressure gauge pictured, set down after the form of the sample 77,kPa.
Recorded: 1700,kPa
